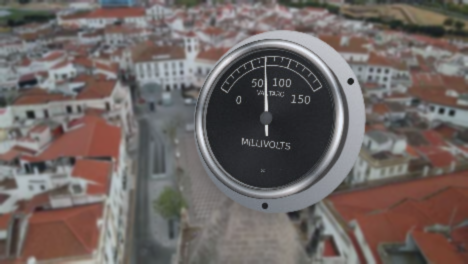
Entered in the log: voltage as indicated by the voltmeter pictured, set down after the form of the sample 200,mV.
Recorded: 70,mV
